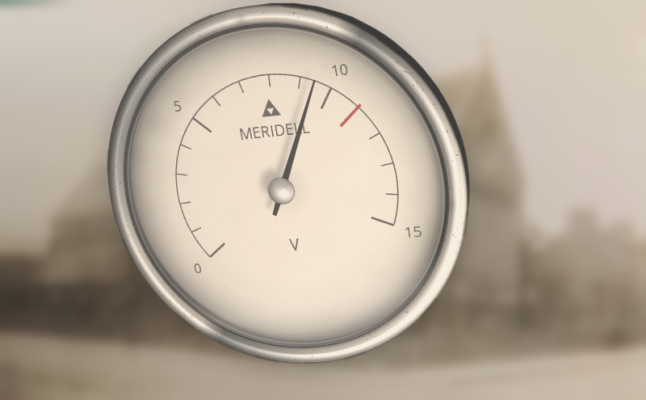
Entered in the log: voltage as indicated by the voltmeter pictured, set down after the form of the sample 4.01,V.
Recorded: 9.5,V
